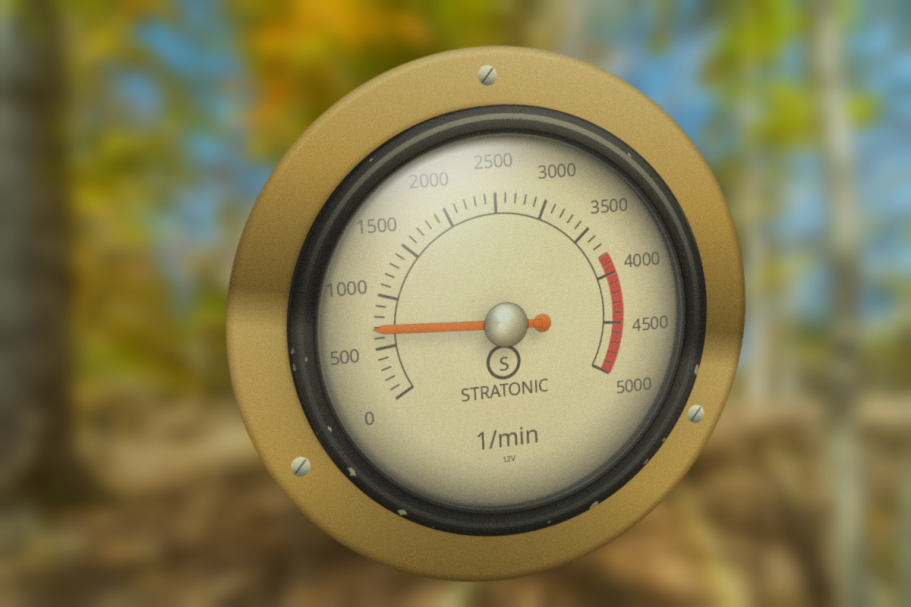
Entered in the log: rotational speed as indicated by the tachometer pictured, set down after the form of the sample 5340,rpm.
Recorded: 700,rpm
